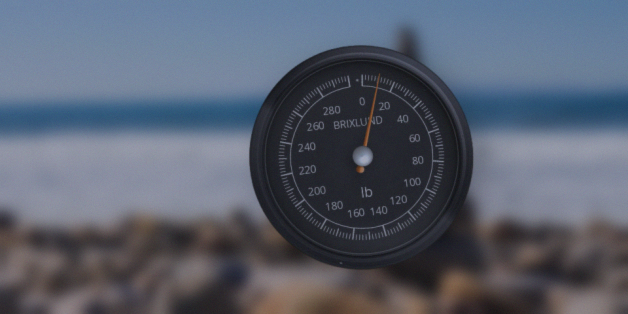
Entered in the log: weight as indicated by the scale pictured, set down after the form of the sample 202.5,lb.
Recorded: 10,lb
